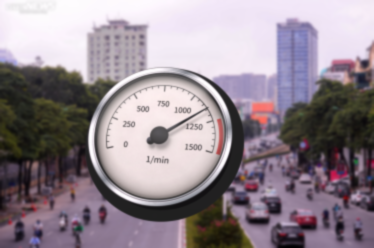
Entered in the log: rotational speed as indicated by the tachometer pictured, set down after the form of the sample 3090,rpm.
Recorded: 1150,rpm
